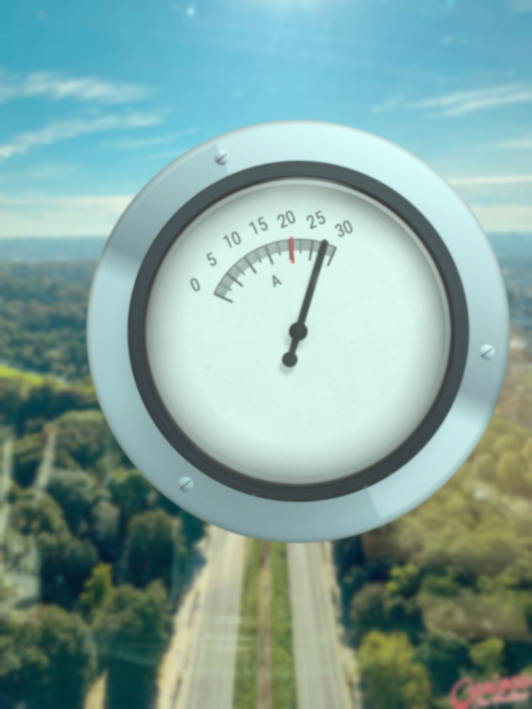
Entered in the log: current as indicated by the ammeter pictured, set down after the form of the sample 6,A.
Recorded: 27.5,A
